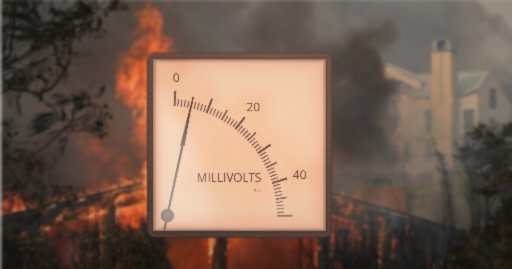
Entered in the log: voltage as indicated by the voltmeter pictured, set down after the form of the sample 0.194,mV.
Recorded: 5,mV
